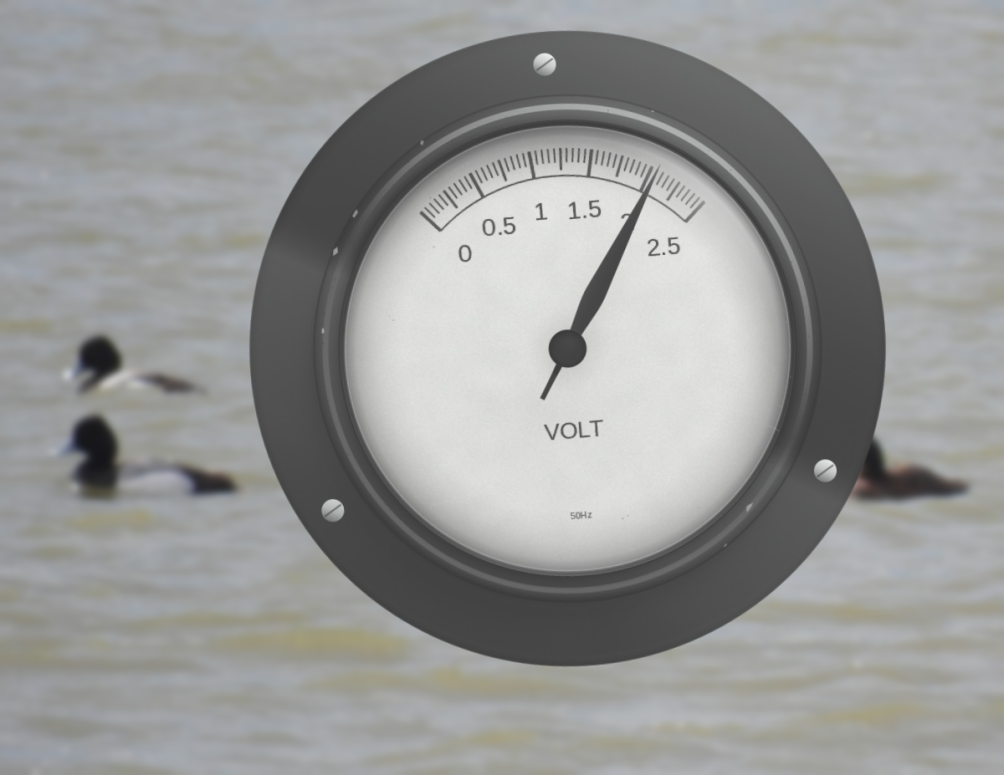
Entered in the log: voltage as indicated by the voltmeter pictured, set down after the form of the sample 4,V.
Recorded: 2.05,V
